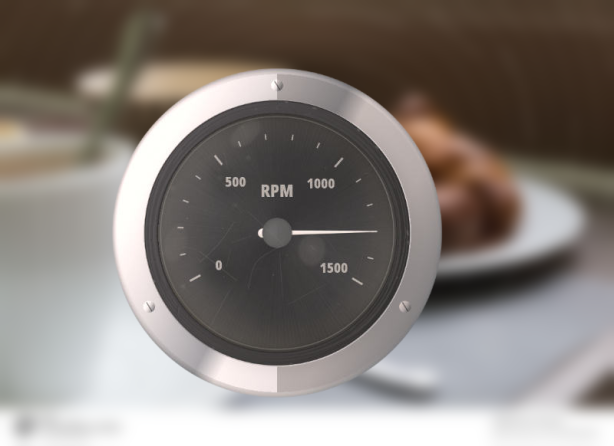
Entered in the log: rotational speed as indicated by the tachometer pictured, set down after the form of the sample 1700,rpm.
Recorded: 1300,rpm
